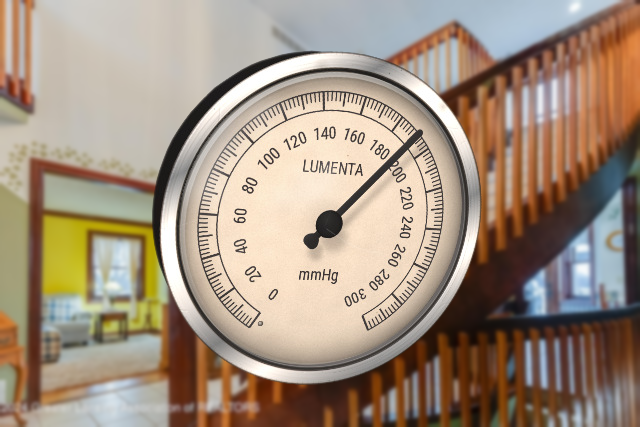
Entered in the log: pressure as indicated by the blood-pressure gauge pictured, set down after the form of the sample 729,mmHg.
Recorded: 190,mmHg
